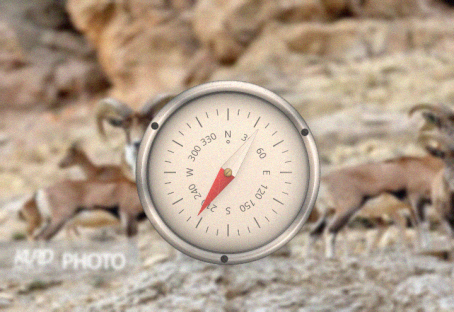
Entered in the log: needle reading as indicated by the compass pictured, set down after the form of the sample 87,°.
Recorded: 215,°
